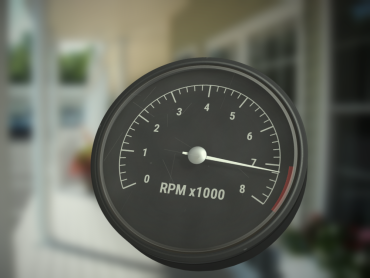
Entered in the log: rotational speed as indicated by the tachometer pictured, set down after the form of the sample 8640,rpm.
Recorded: 7200,rpm
